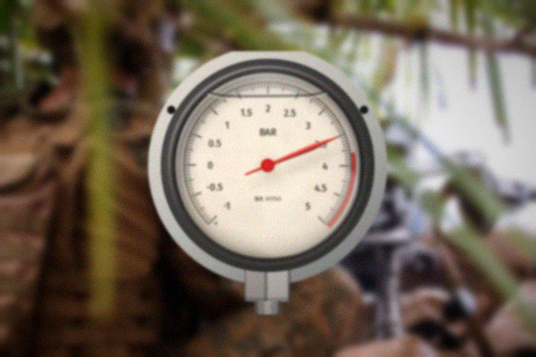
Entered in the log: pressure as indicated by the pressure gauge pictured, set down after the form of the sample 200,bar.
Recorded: 3.5,bar
